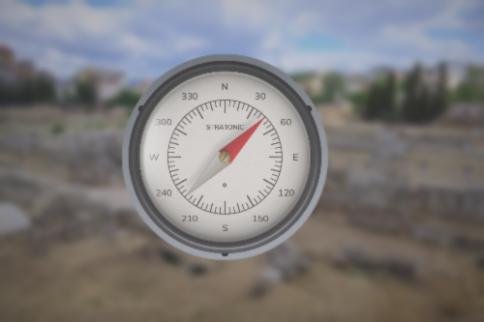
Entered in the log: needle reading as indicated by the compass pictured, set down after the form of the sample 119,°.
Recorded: 45,°
